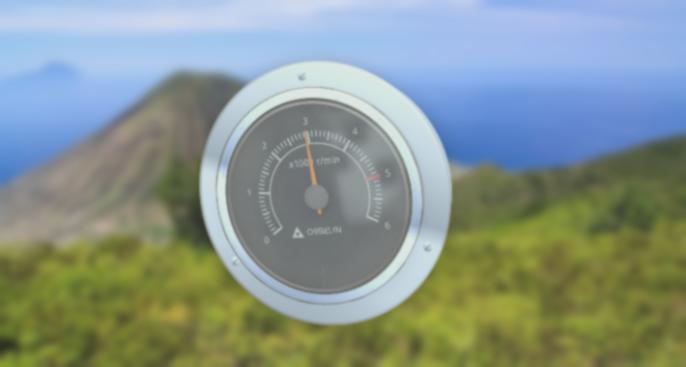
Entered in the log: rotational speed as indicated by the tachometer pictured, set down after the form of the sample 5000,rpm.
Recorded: 3000,rpm
